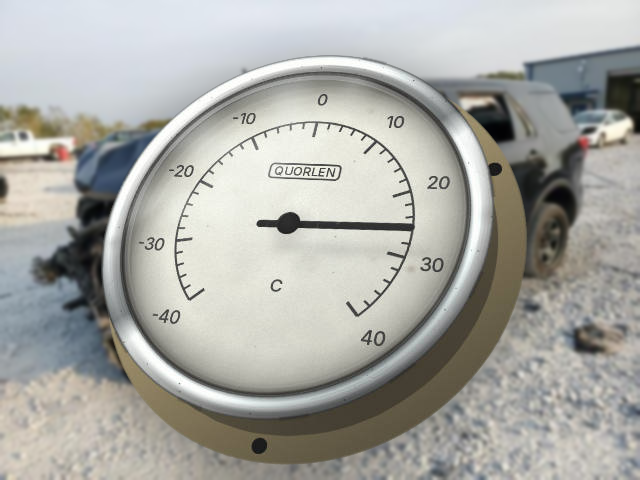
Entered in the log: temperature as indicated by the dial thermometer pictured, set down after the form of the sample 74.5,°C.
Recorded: 26,°C
